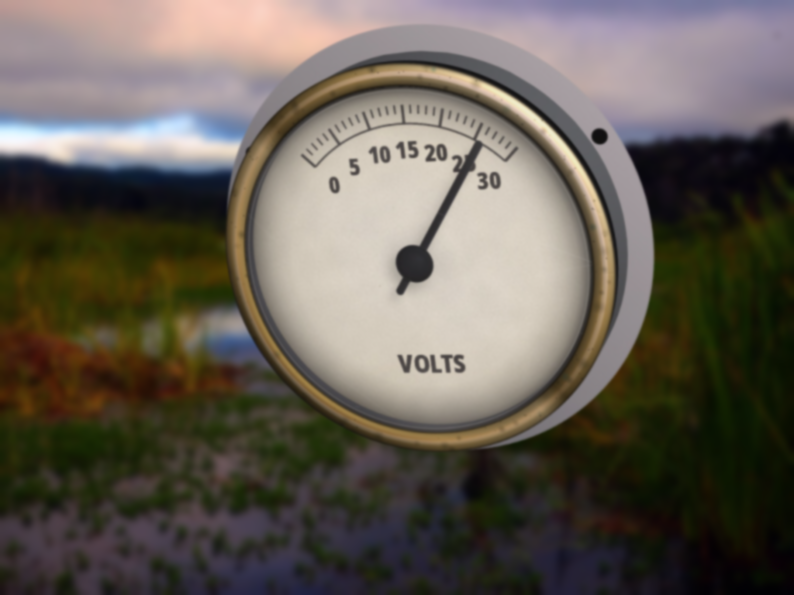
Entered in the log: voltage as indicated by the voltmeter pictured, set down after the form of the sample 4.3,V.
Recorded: 26,V
